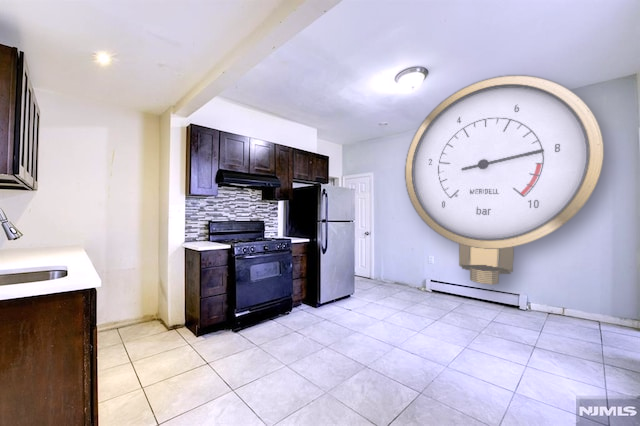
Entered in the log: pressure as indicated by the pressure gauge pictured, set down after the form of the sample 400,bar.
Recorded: 8,bar
